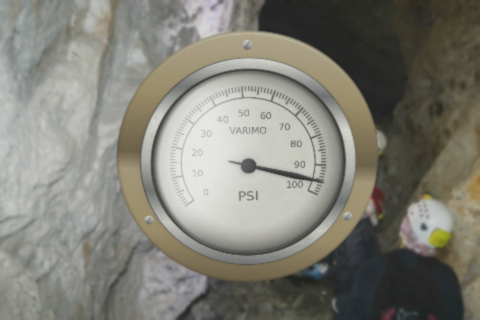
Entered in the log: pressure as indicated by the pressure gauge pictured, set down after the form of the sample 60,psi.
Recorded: 95,psi
